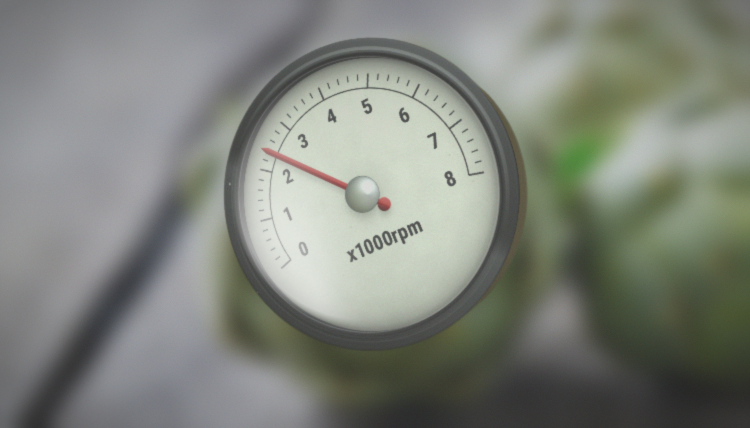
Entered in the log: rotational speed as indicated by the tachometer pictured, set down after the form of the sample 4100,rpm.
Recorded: 2400,rpm
